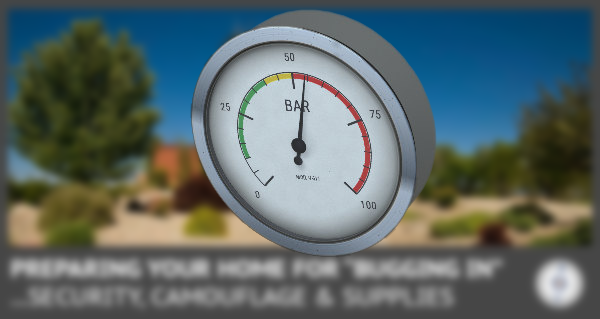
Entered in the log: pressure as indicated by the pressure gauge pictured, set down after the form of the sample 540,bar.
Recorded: 55,bar
